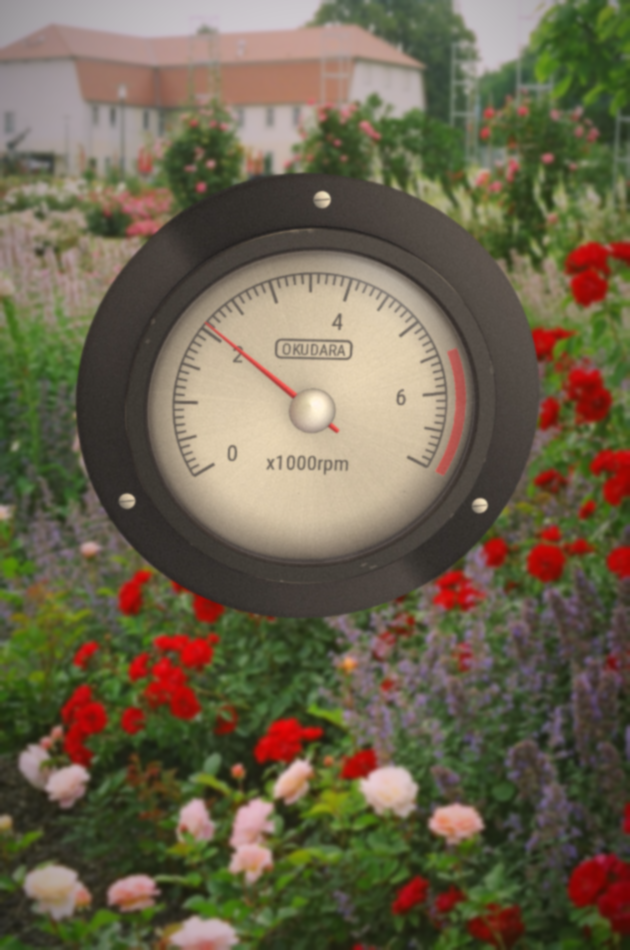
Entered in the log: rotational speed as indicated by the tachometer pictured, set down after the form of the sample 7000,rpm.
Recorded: 2100,rpm
